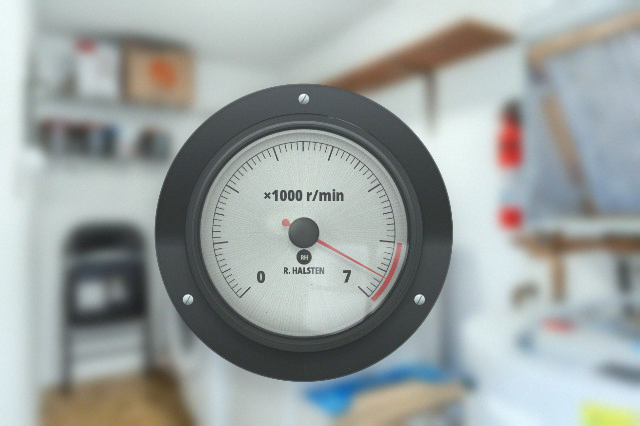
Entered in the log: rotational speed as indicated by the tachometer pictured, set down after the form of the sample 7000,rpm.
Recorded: 6600,rpm
